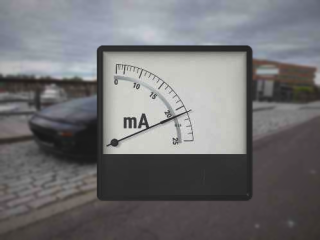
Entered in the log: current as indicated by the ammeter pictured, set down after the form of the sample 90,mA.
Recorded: 21,mA
